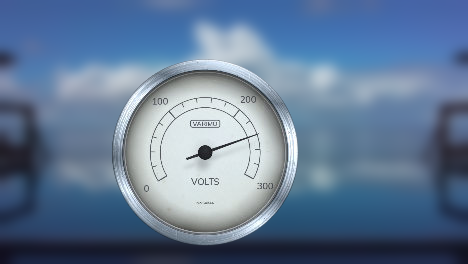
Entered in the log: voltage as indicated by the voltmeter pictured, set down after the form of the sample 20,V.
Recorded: 240,V
